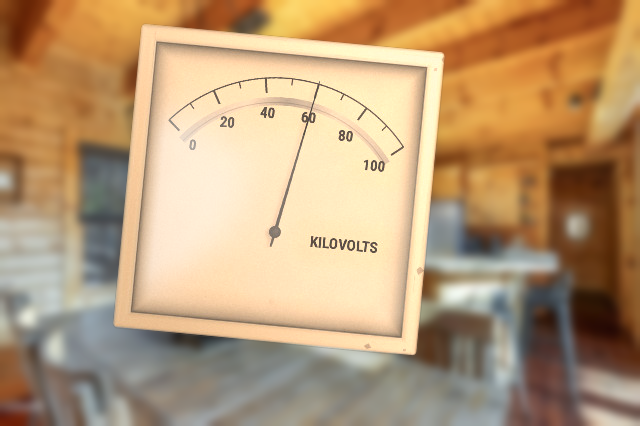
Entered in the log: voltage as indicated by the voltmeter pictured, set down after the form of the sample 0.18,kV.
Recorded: 60,kV
